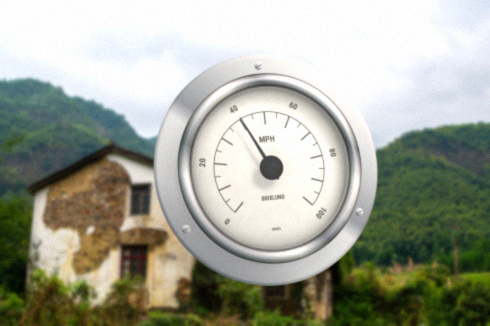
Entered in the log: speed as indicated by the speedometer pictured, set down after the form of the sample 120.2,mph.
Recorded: 40,mph
